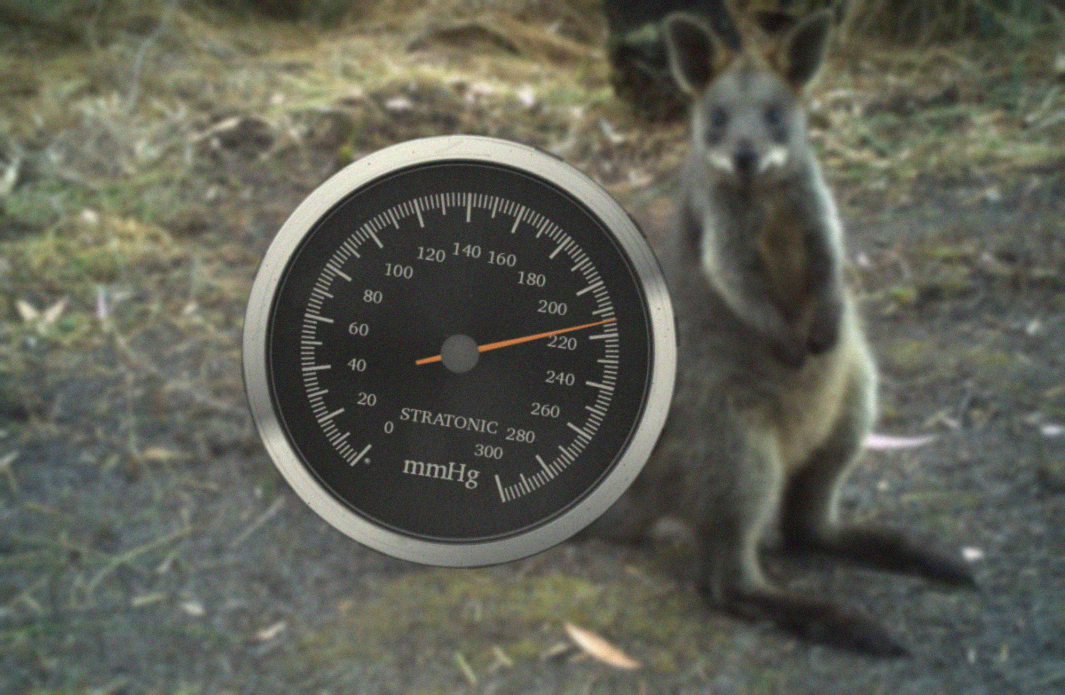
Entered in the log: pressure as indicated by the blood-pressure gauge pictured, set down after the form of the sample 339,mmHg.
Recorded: 214,mmHg
